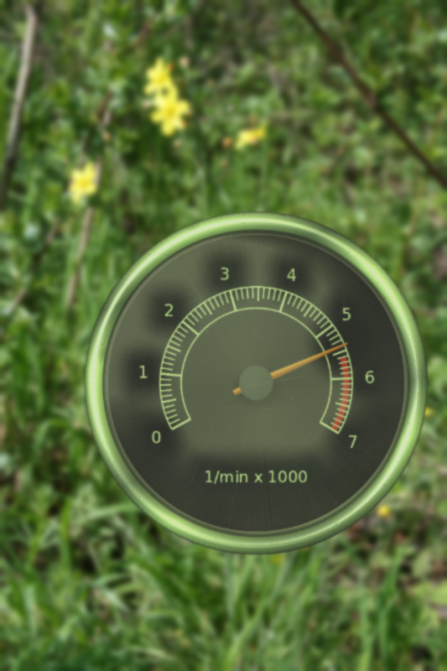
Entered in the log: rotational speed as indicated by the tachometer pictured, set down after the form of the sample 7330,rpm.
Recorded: 5400,rpm
